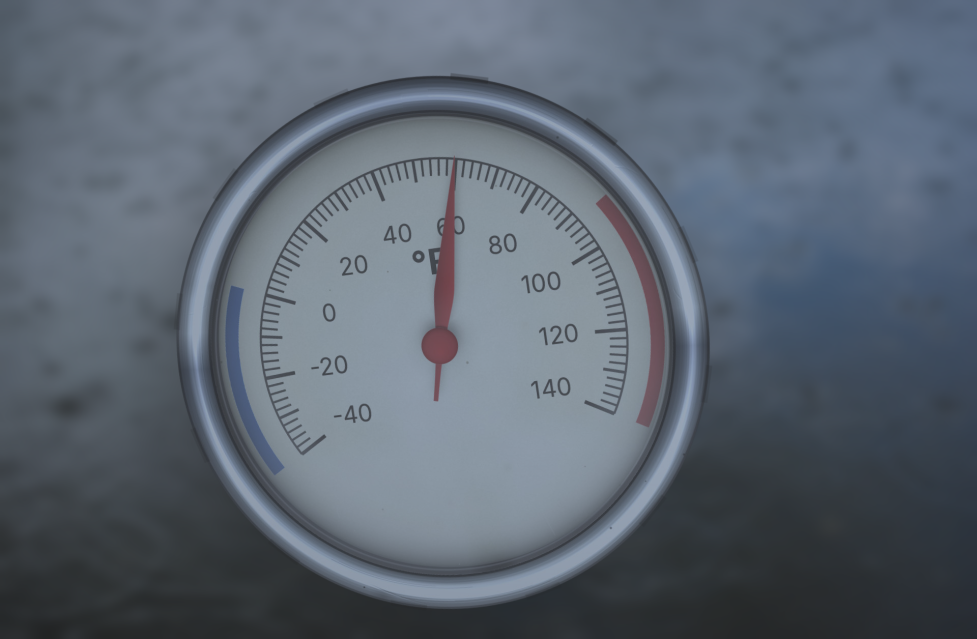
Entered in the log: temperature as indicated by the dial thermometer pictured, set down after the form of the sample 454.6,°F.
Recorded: 60,°F
